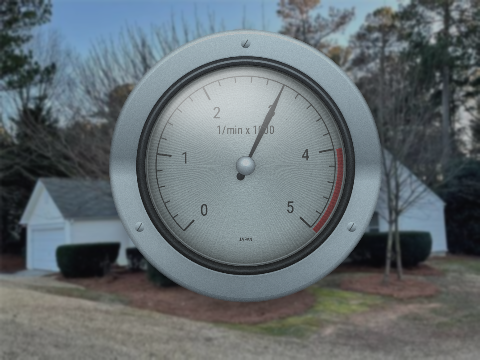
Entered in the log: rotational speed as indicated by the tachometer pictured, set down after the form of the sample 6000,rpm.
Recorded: 3000,rpm
